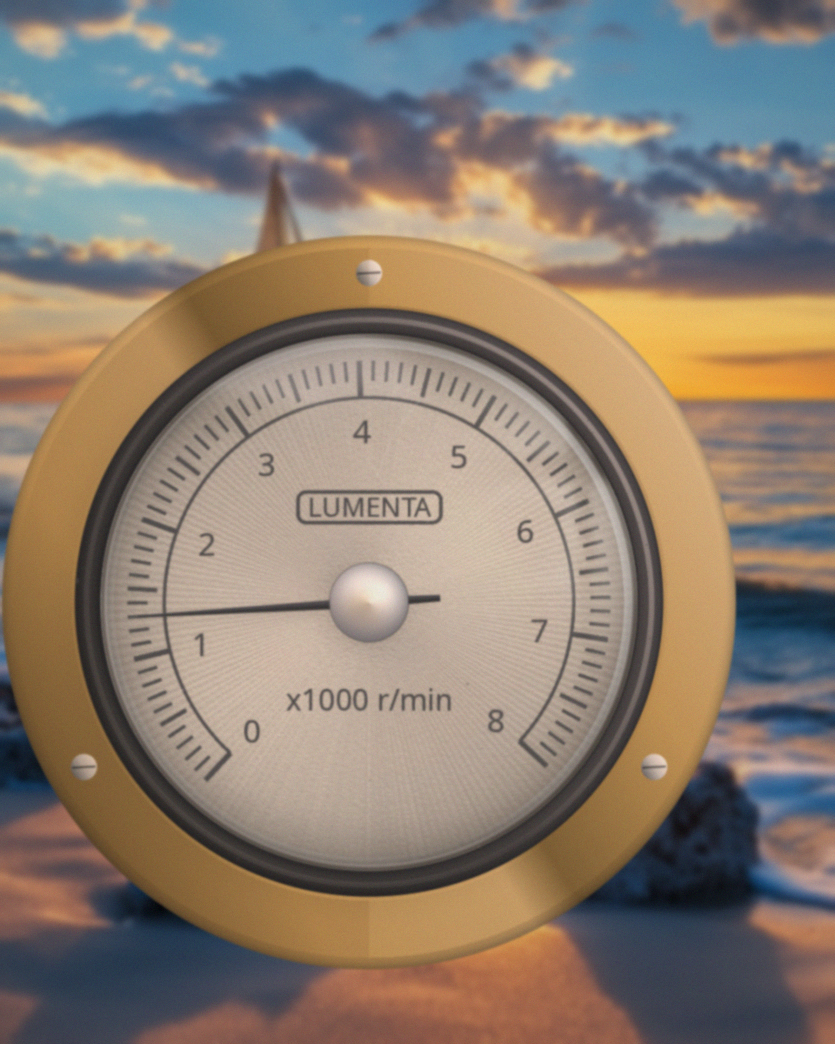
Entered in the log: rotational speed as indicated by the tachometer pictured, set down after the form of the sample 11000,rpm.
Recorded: 1300,rpm
